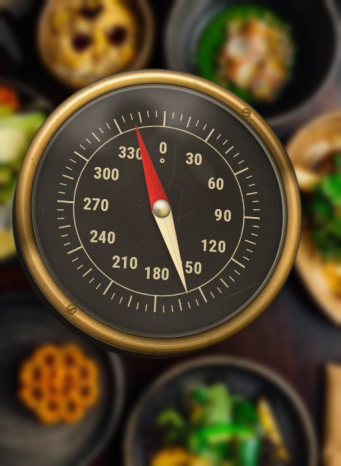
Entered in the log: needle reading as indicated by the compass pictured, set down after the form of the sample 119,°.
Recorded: 340,°
